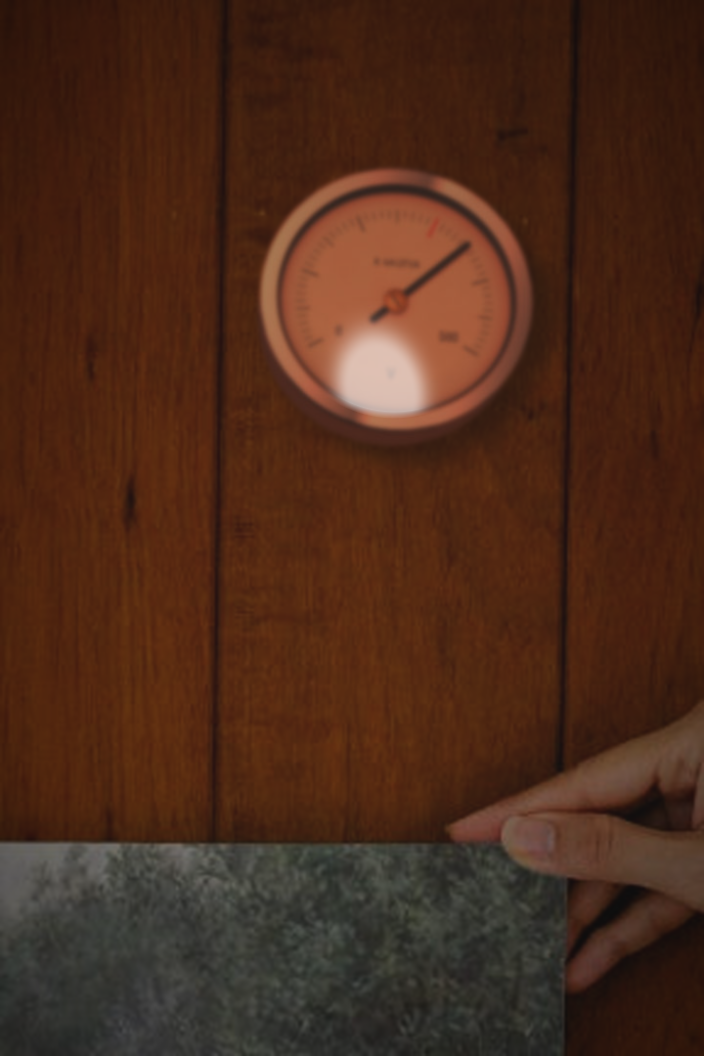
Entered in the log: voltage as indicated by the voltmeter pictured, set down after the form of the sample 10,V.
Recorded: 350,V
